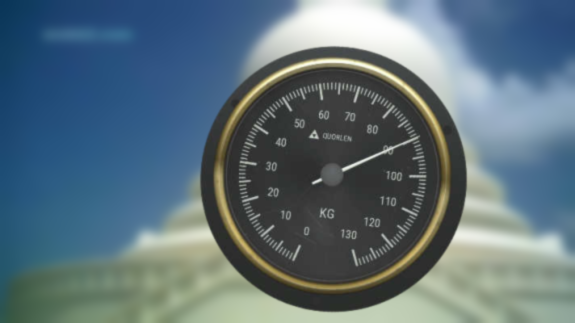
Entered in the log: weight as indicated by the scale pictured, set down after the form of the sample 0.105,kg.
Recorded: 90,kg
